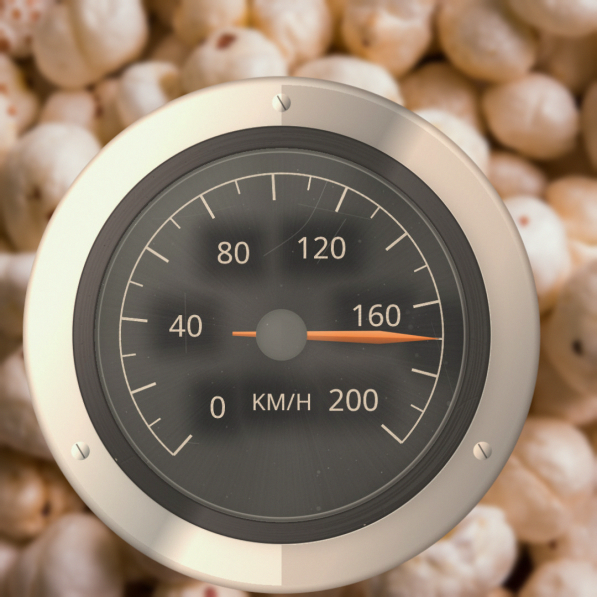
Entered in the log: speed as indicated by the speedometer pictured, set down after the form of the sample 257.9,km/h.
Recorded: 170,km/h
